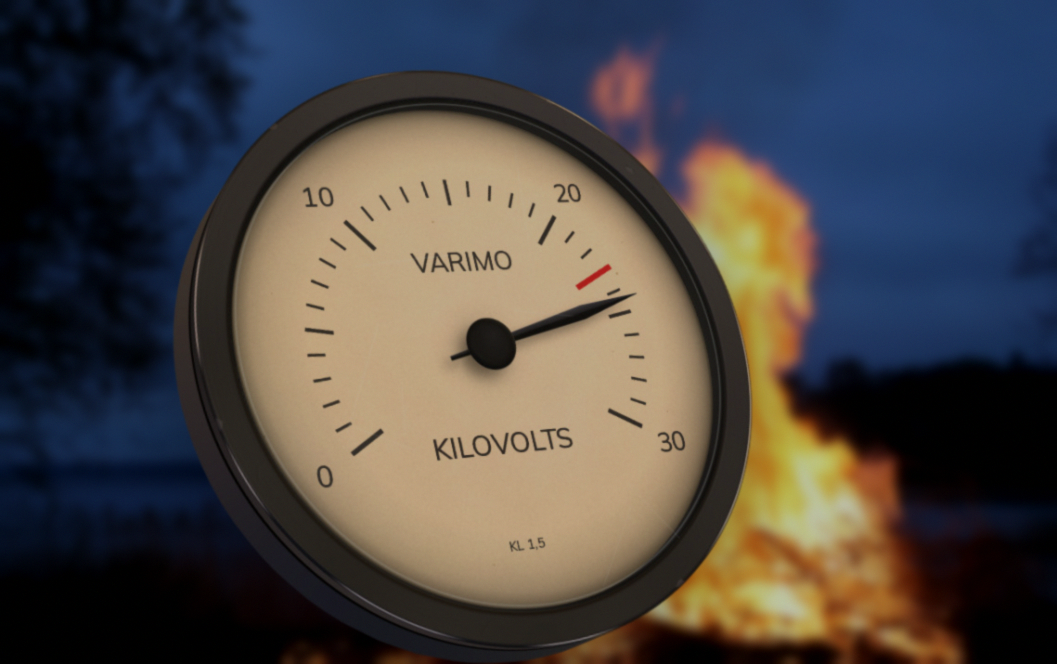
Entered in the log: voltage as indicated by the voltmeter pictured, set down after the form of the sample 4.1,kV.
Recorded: 24.5,kV
